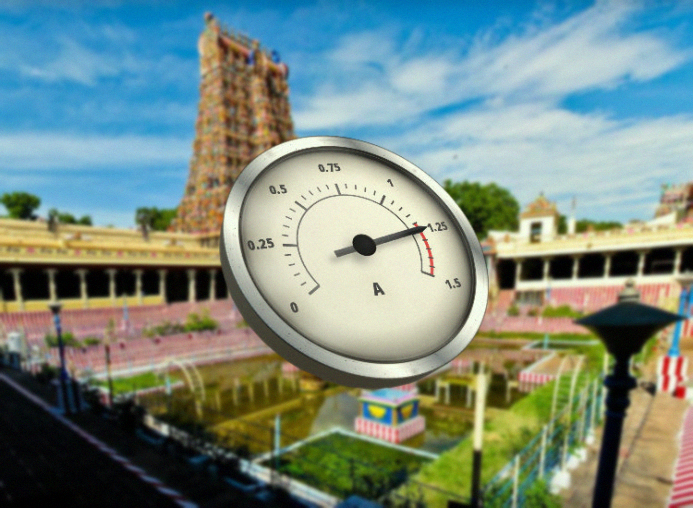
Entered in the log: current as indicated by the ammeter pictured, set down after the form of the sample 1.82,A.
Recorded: 1.25,A
